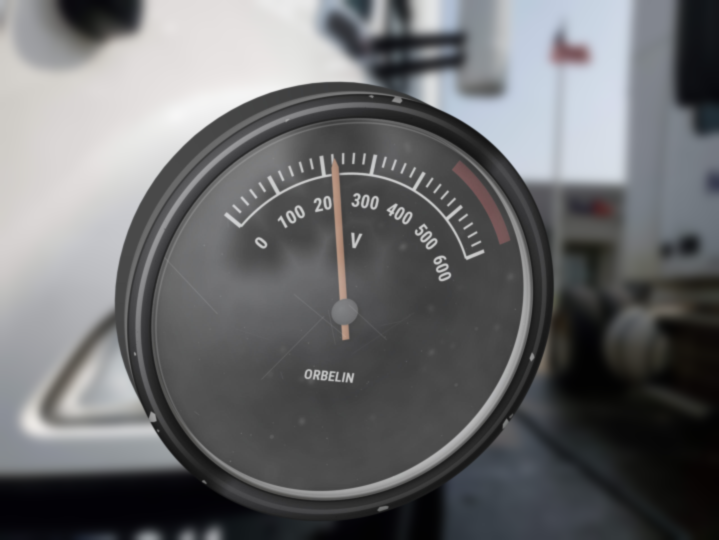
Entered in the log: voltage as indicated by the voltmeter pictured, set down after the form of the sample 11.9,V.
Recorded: 220,V
